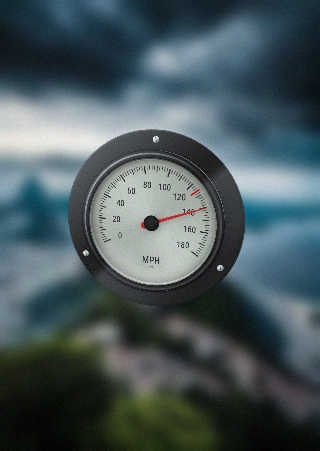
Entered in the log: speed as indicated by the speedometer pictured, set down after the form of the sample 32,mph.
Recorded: 140,mph
